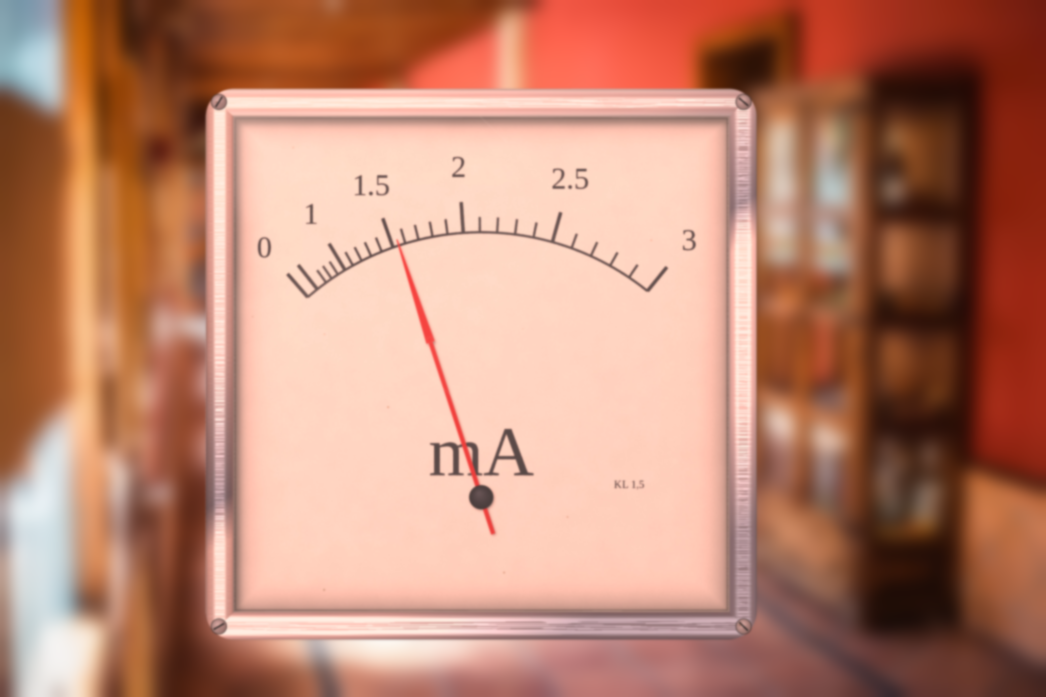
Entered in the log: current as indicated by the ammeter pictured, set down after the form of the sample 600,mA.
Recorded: 1.55,mA
